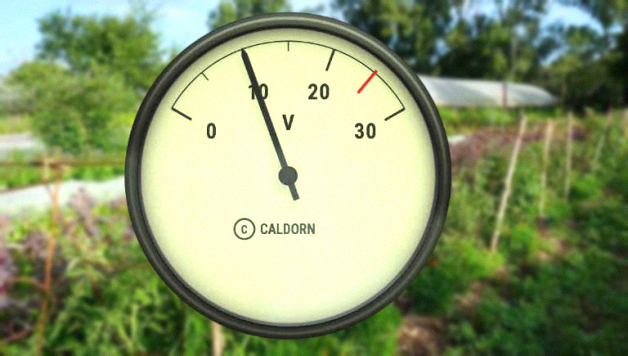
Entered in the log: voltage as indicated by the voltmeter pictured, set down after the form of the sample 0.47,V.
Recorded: 10,V
